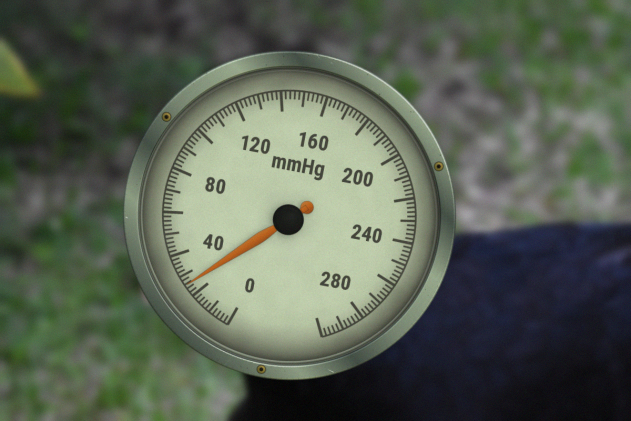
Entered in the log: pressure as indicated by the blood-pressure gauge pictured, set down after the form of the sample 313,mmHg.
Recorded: 26,mmHg
